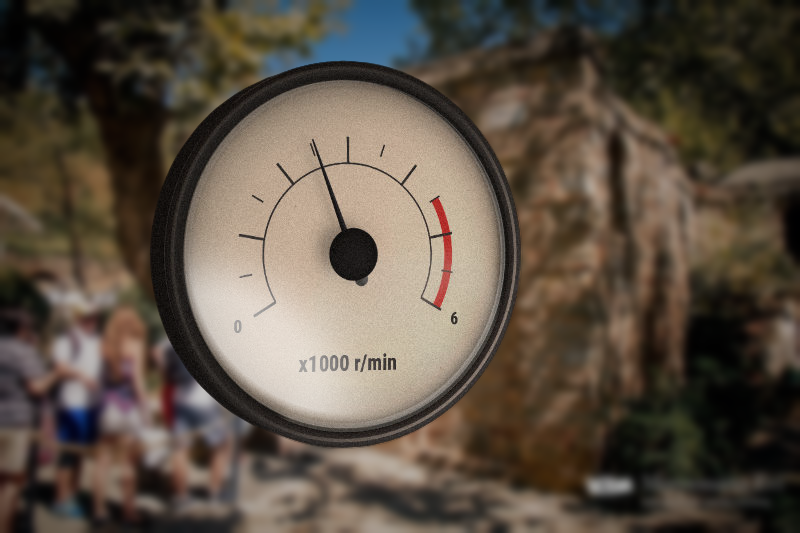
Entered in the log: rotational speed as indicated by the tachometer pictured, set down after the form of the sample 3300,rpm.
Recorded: 2500,rpm
